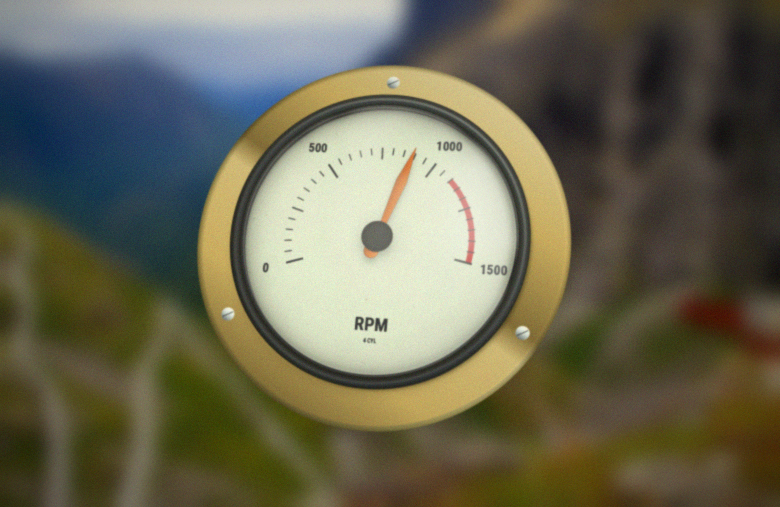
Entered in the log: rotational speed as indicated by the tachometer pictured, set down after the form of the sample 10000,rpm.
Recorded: 900,rpm
